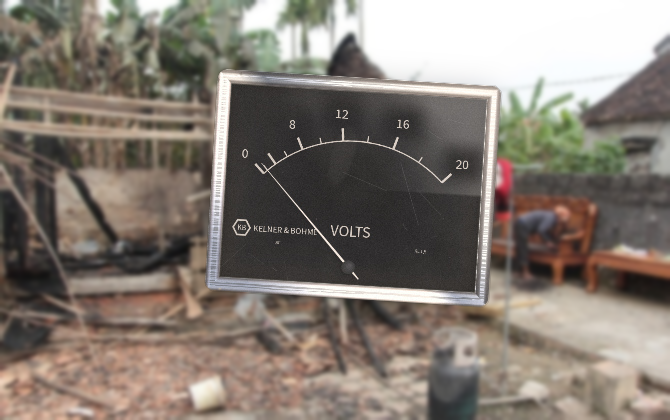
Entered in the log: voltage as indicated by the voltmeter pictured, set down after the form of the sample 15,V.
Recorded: 2,V
